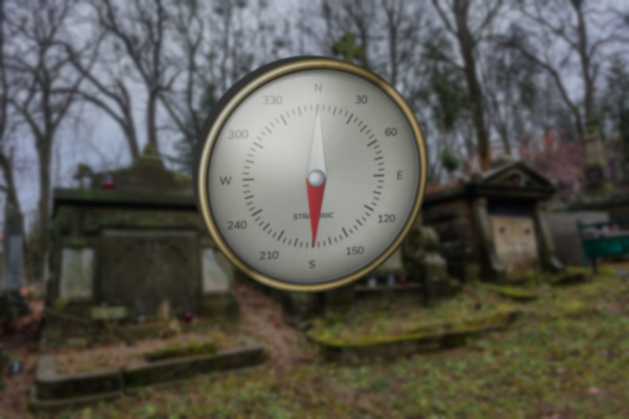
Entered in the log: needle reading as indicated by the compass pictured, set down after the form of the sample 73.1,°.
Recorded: 180,°
